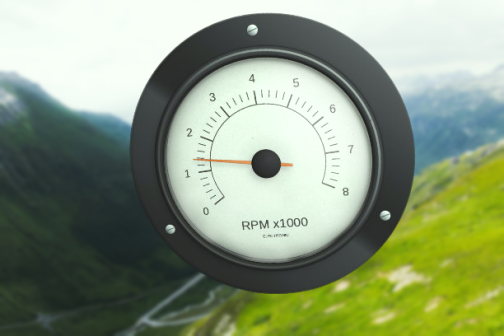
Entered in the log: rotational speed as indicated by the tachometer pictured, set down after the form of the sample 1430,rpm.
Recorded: 1400,rpm
